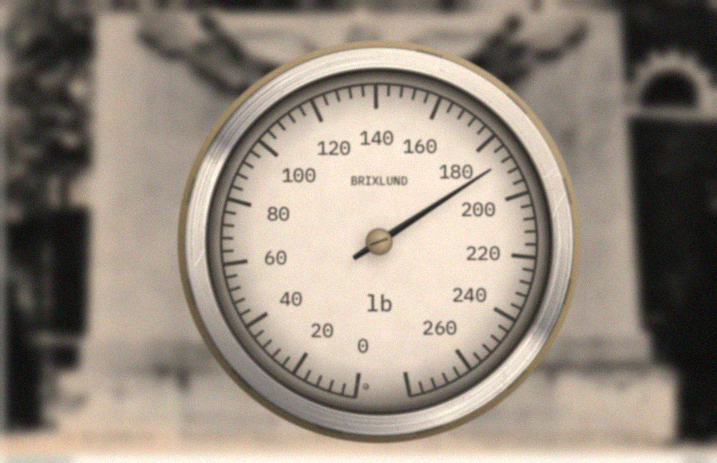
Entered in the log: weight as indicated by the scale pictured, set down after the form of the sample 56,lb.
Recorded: 188,lb
